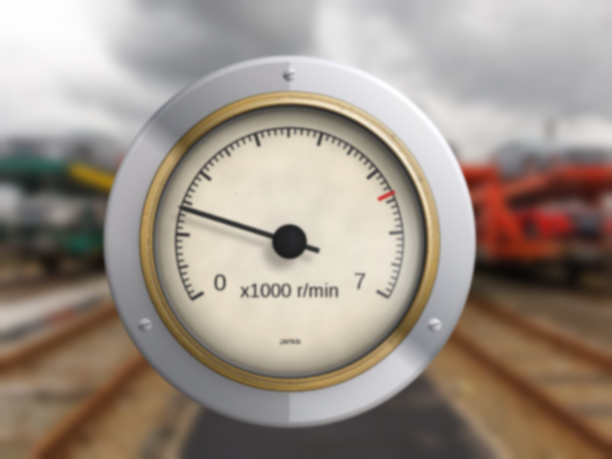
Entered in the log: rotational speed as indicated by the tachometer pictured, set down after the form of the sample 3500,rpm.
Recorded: 1400,rpm
